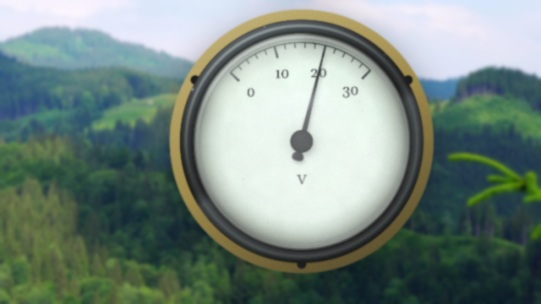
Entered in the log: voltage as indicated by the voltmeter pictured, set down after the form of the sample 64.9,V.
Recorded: 20,V
